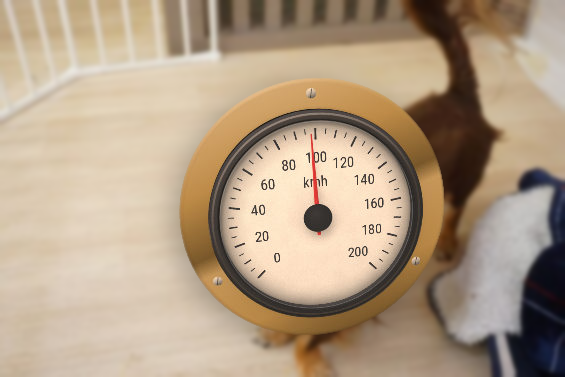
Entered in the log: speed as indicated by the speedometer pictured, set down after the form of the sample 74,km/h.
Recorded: 97.5,km/h
